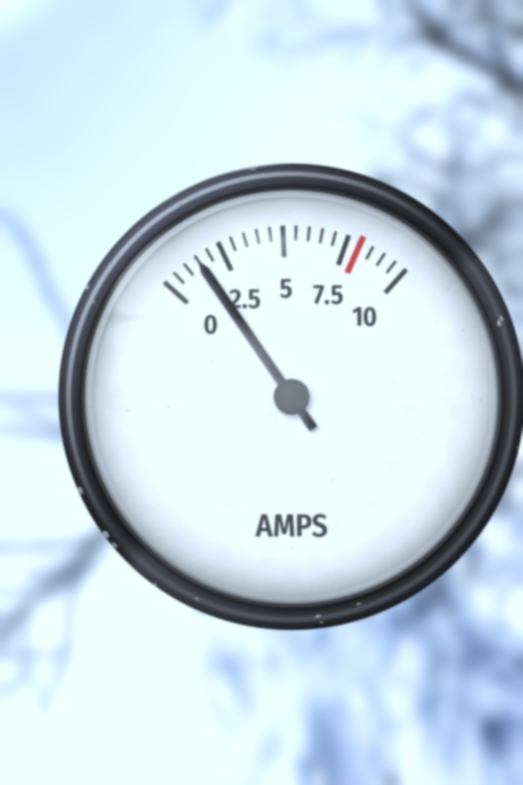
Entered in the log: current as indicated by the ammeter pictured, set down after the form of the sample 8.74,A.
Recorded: 1.5,A
